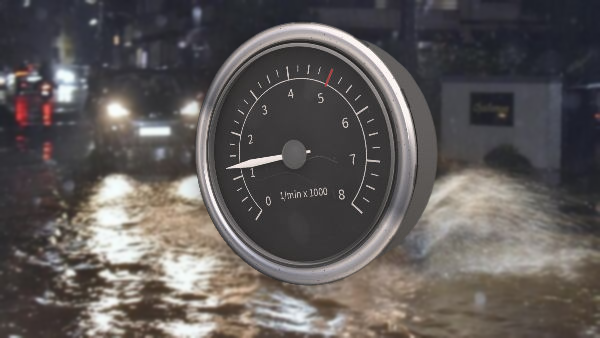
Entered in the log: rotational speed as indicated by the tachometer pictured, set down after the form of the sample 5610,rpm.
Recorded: 1250,rpm
